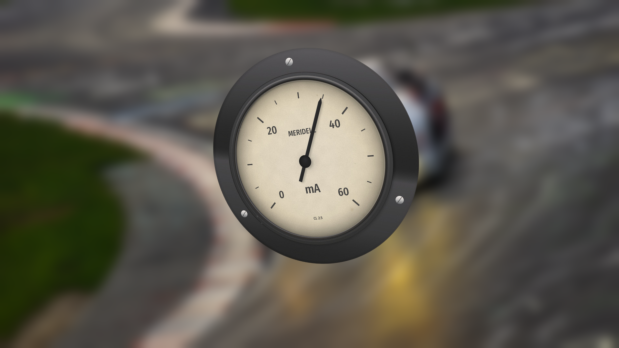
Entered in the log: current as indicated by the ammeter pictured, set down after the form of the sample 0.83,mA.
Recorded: 35,mA
